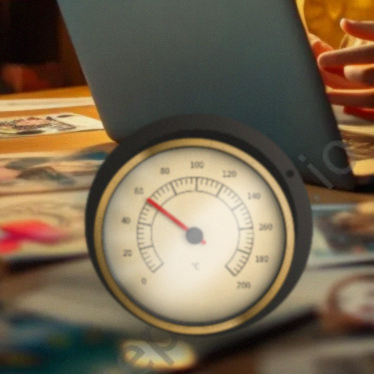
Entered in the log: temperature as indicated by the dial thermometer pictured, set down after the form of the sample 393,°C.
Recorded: 60,°C
